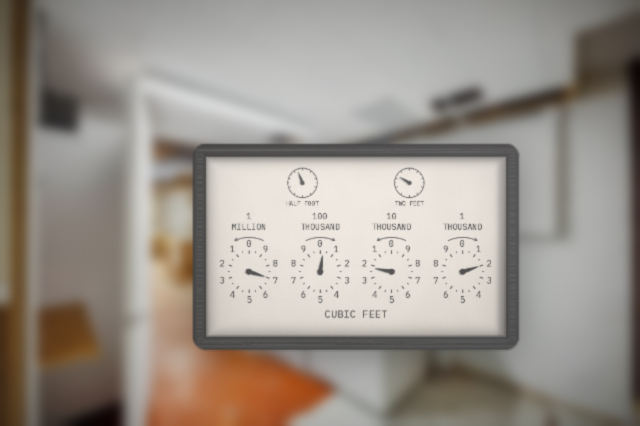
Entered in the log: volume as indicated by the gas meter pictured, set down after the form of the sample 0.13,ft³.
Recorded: 702200,ft³
